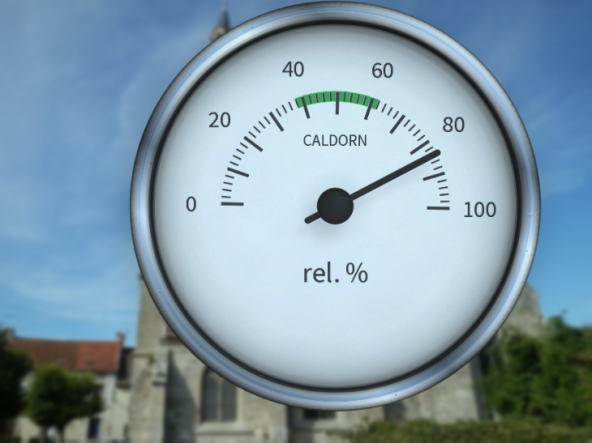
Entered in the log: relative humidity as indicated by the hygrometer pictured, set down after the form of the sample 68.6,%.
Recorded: 84,%
